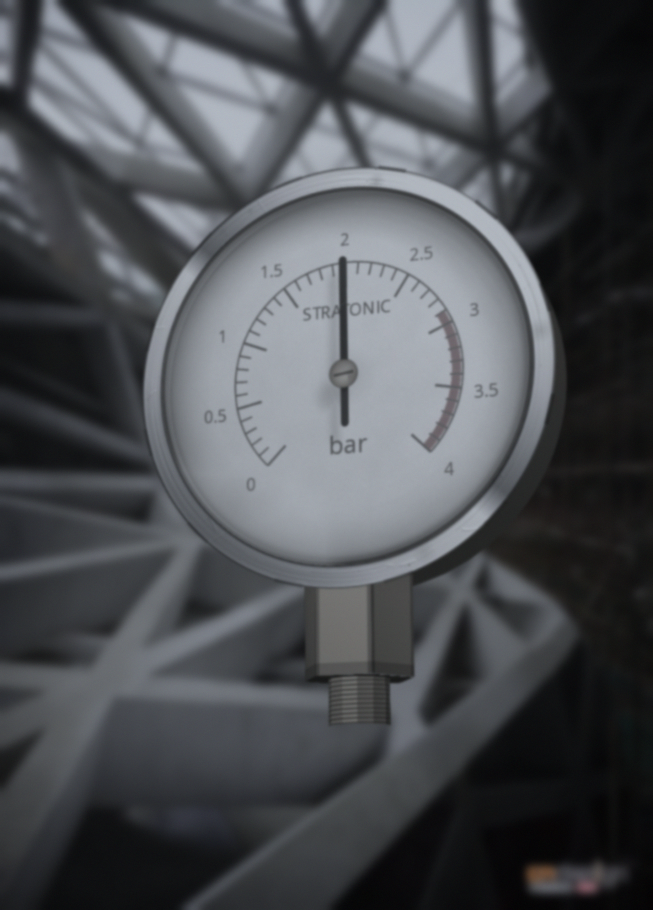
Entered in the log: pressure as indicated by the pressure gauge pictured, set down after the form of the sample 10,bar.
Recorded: 2,bar
